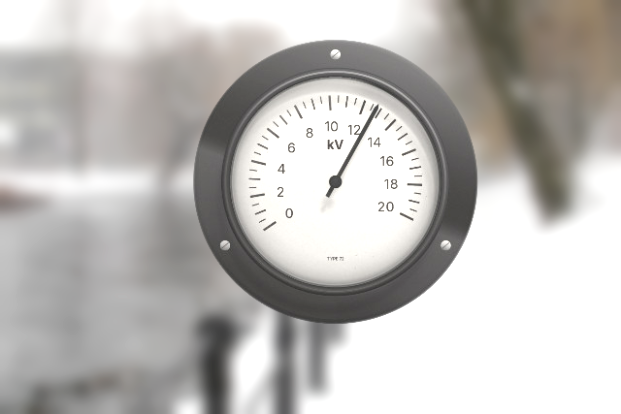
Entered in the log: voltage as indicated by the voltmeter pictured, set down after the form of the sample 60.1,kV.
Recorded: 12.75,kV
